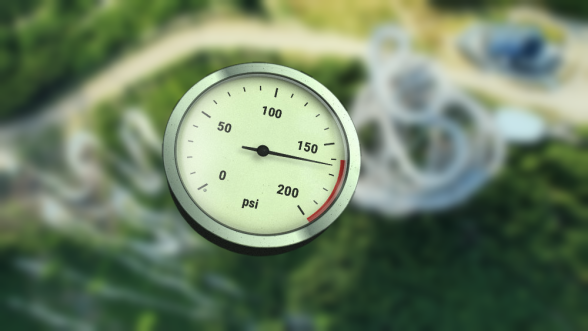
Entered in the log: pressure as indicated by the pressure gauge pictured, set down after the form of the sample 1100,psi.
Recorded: 165,psi
